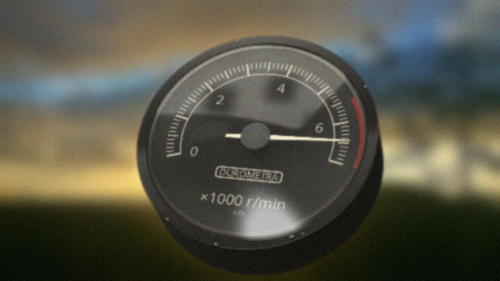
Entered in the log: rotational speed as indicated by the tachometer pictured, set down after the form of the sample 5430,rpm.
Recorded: 6500,rpm
